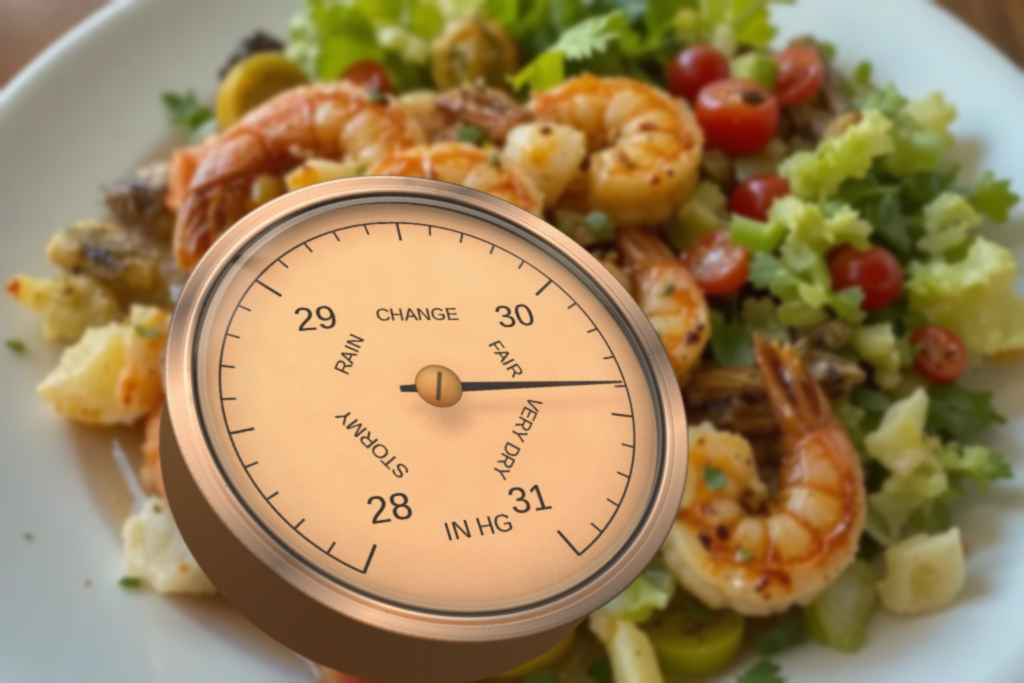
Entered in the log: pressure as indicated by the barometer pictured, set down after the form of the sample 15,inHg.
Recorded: 30.4,inHg
